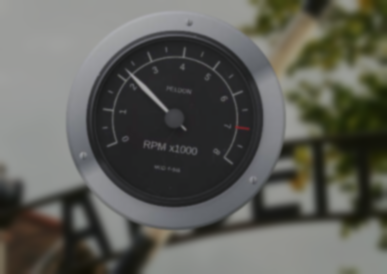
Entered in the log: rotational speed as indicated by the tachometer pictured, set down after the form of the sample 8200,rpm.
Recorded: 2250,rpm
